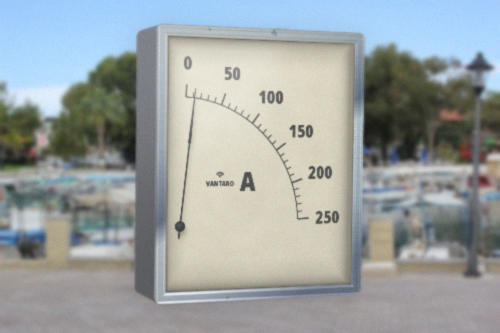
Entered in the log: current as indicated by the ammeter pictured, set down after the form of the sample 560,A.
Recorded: 10,A
